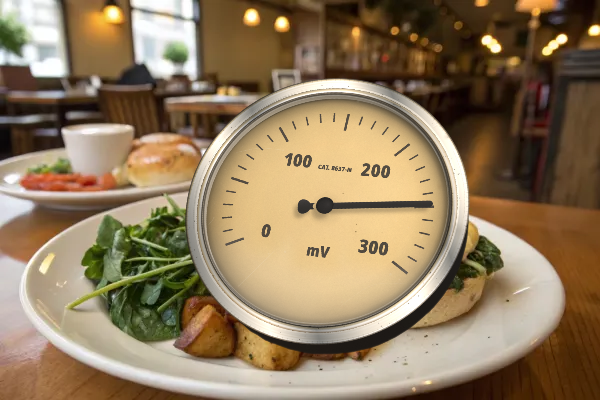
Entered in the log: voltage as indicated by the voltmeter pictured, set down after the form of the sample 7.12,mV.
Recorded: 250,mV
